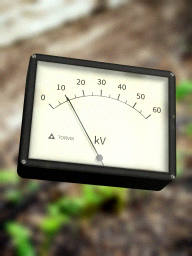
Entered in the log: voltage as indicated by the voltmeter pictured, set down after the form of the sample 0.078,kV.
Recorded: 10,kV
